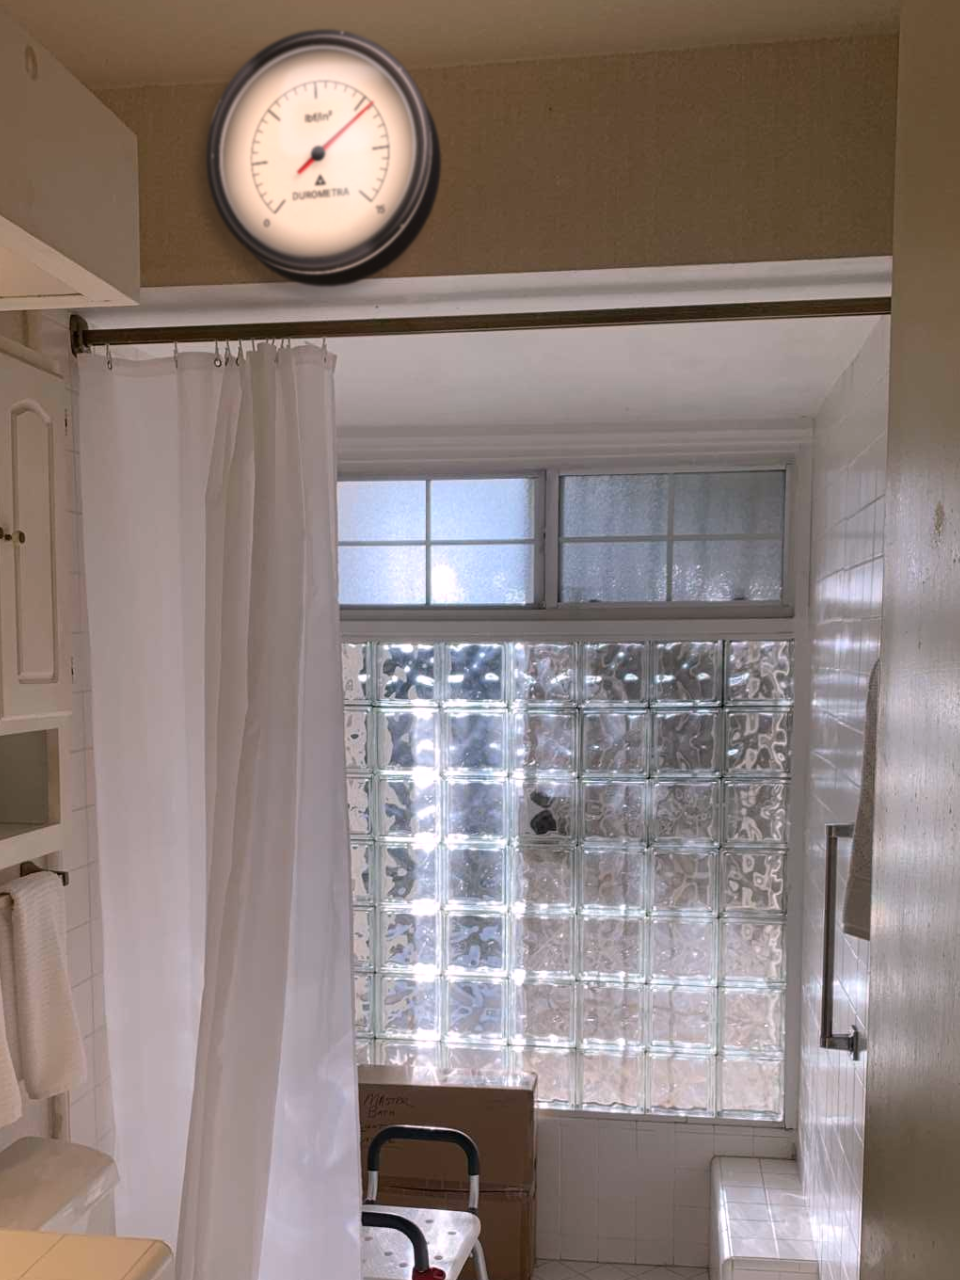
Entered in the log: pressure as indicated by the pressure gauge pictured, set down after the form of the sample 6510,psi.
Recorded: 10.5,psi
